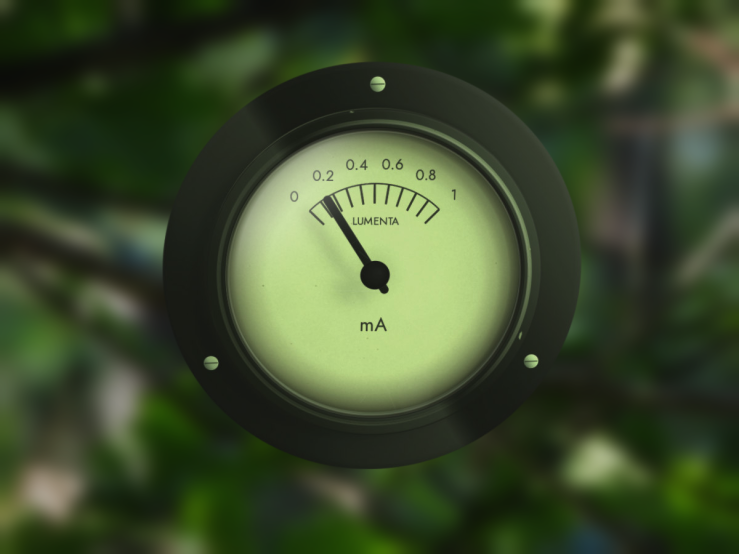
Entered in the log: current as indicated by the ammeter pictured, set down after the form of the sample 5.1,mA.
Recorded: 0.15,mA
